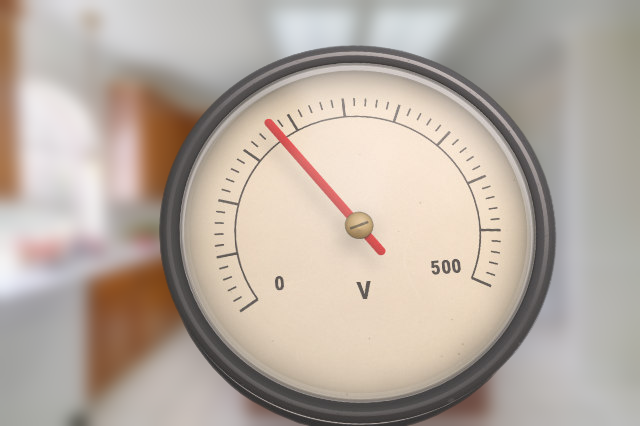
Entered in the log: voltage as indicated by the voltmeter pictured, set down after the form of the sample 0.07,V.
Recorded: 180,V
